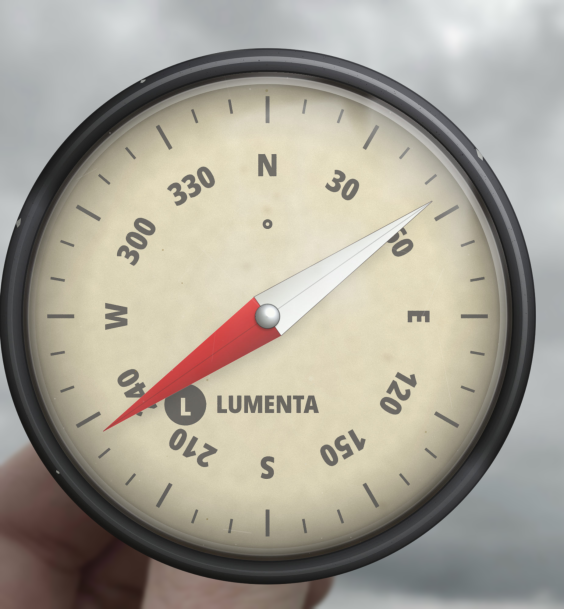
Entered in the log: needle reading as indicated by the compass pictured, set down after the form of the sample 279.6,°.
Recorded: 235,°
